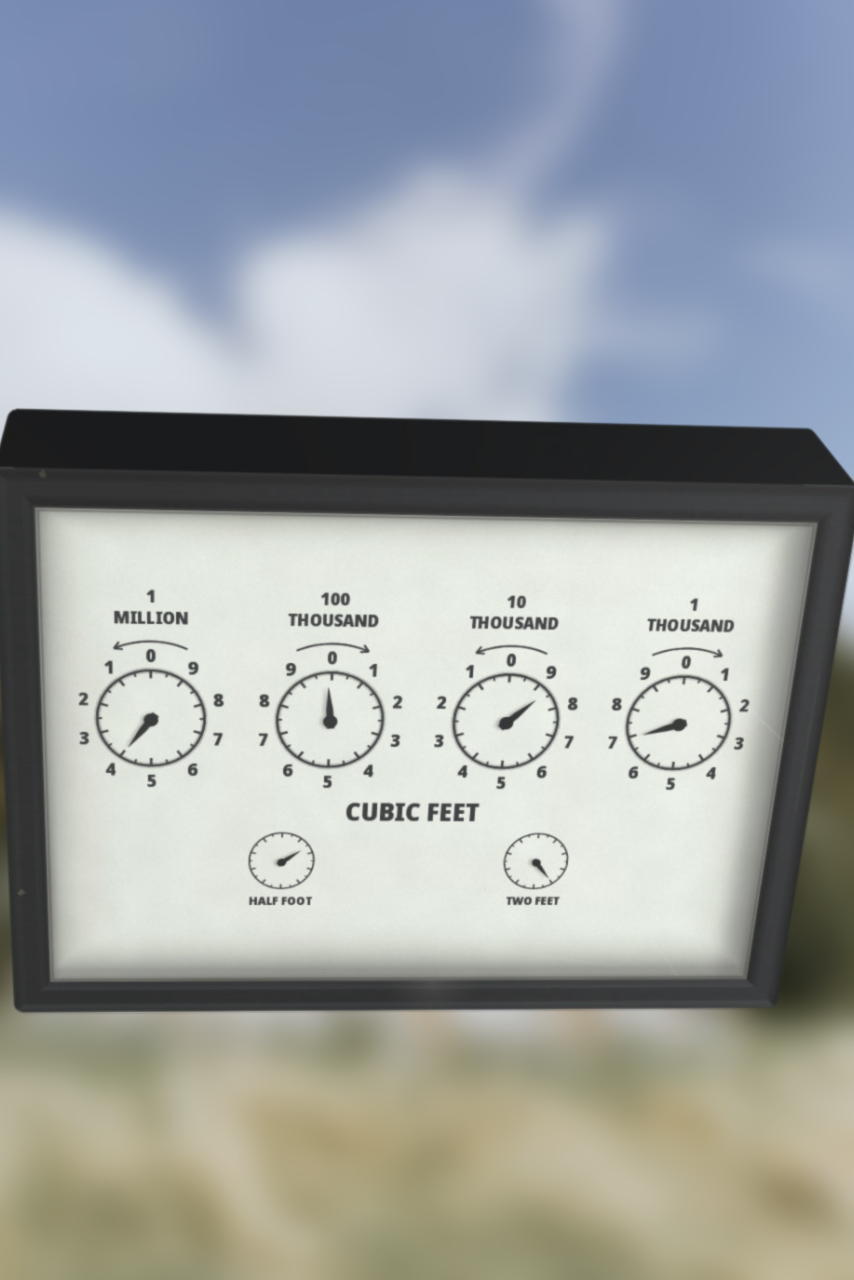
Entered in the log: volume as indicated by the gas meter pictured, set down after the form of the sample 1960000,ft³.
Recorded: 398700,ft³
